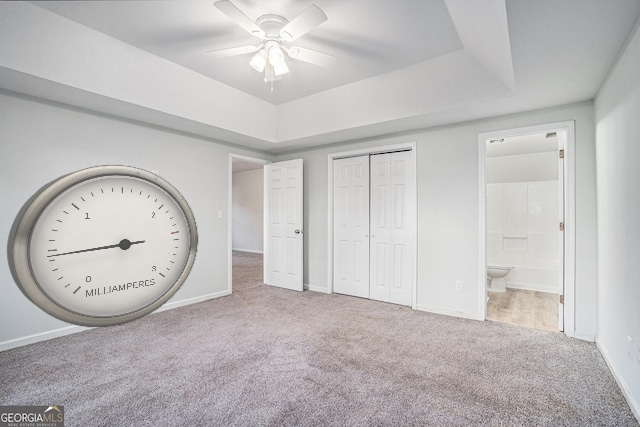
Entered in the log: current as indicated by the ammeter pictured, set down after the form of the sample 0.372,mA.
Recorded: 0.45,mA
